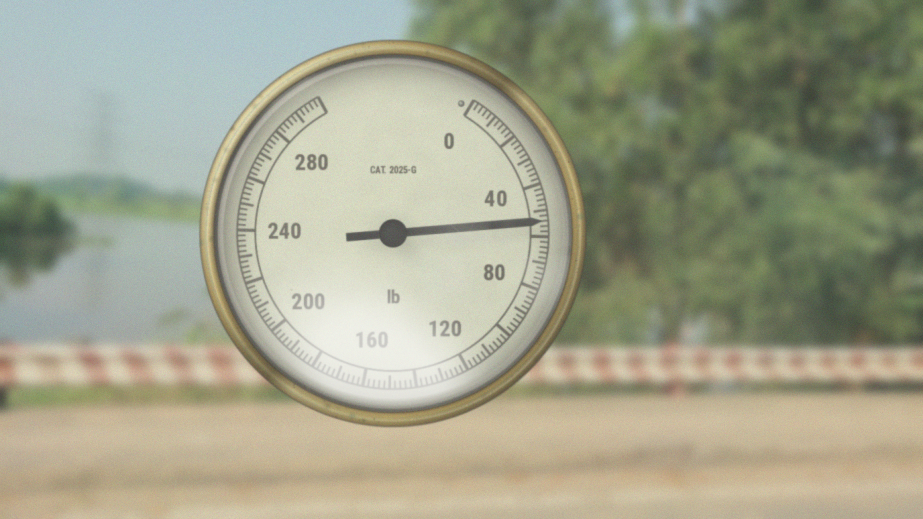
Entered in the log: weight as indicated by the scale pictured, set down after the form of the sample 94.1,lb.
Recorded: 54,lb
